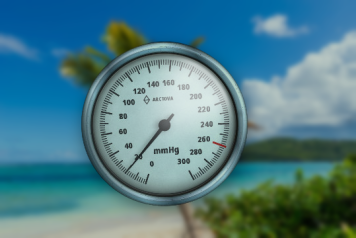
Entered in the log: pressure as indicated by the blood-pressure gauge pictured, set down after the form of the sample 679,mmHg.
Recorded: 20,mmHg
